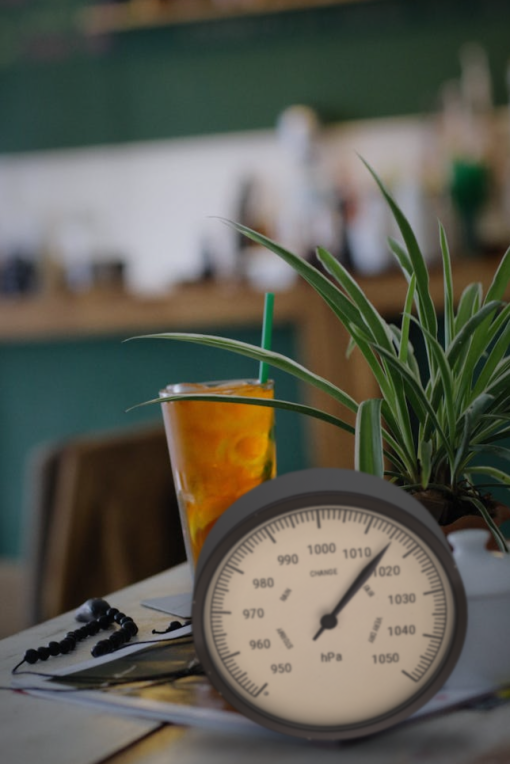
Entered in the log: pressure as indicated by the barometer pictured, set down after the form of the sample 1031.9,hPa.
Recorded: 1015,hPa
